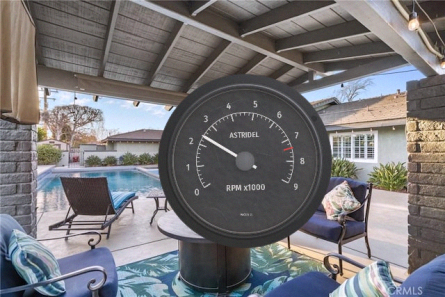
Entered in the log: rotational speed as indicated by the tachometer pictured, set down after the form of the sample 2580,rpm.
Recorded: 2400,rpm
